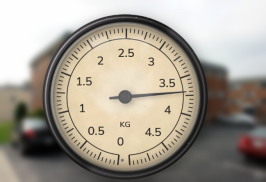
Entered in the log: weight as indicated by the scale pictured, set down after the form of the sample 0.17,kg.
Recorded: 3.7,kg
